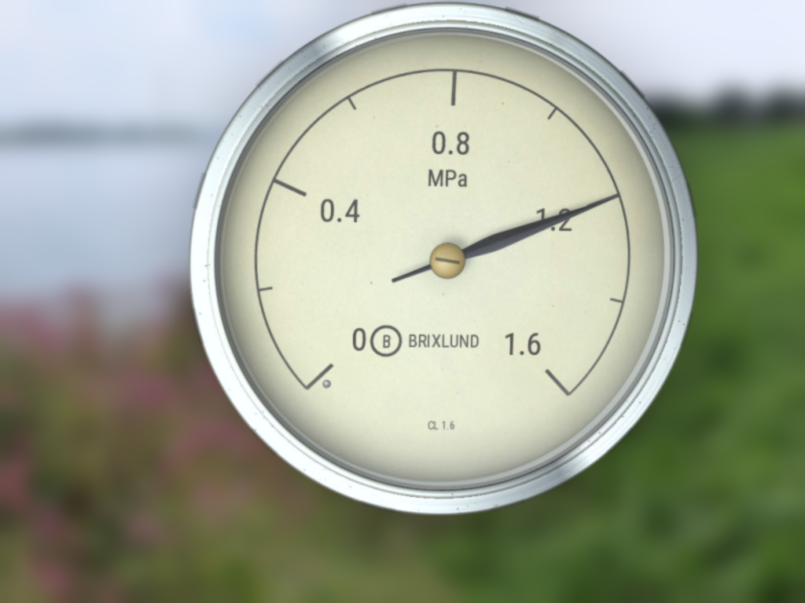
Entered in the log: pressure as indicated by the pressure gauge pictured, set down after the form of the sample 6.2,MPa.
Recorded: 1.2,MPa
